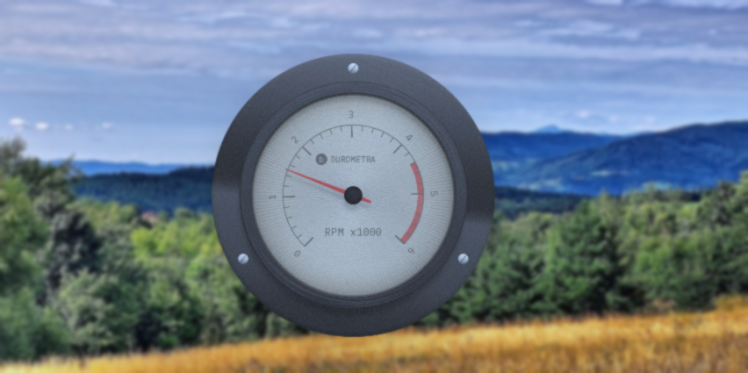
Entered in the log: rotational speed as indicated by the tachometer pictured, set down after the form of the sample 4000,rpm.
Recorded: 1500,rpm
